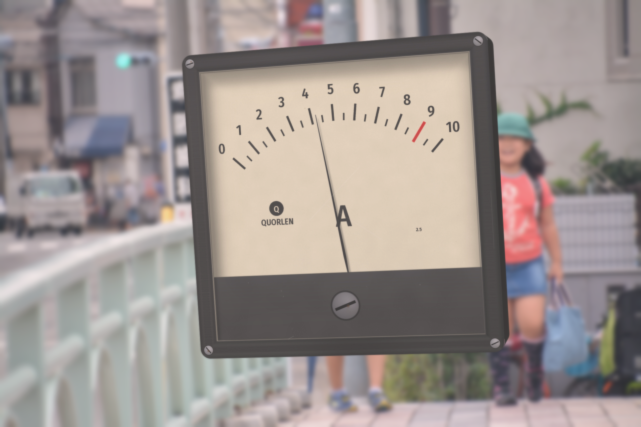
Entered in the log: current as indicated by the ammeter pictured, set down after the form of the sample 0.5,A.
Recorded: 4.25,A
